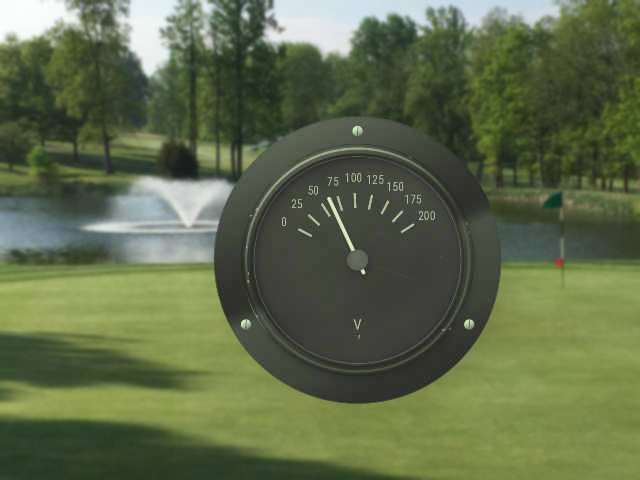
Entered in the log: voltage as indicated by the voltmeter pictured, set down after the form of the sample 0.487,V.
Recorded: 62.5,V
